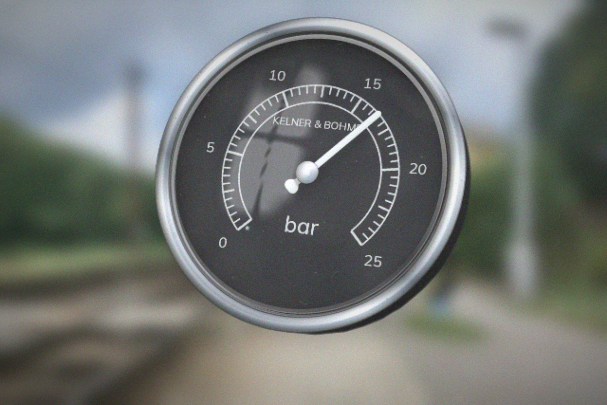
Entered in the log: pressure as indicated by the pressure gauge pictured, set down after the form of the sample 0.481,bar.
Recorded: 16.5,bar
